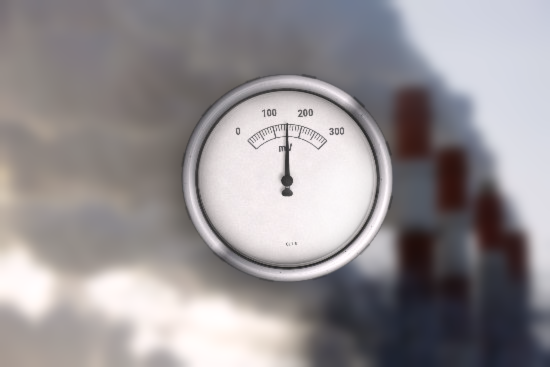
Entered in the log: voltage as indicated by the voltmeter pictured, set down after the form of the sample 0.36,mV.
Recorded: 150,mV
